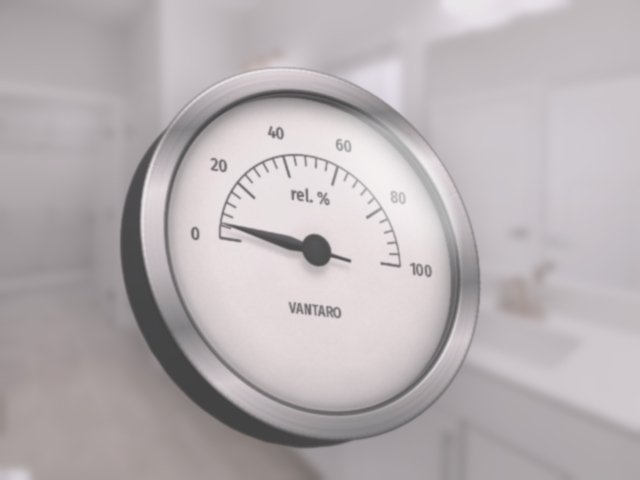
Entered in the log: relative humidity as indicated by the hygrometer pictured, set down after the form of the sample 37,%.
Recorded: 4,%
